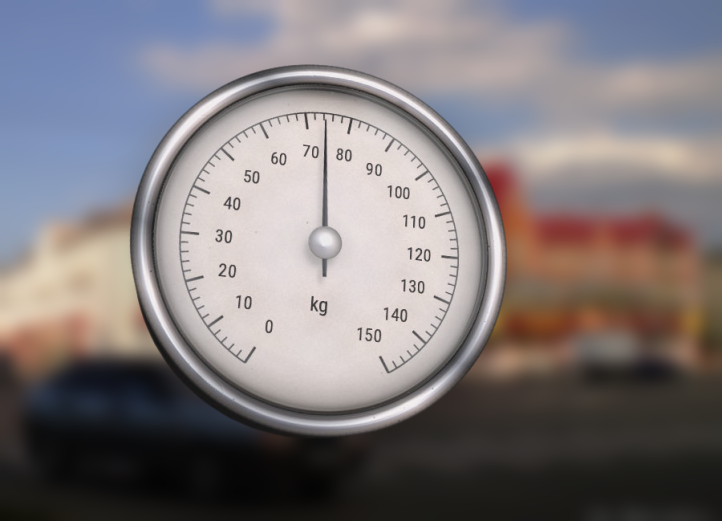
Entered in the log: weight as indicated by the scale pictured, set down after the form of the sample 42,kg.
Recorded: 74,kg
